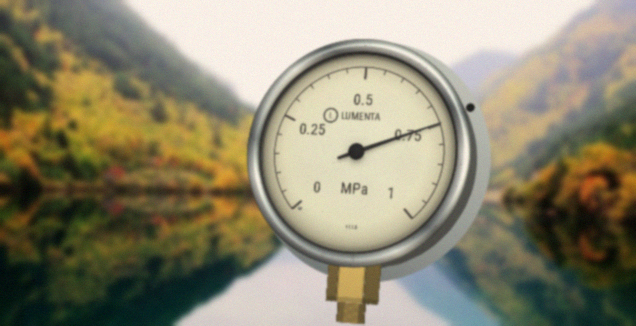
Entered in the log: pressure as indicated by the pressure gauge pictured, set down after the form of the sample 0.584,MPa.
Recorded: 0.75,MPa
